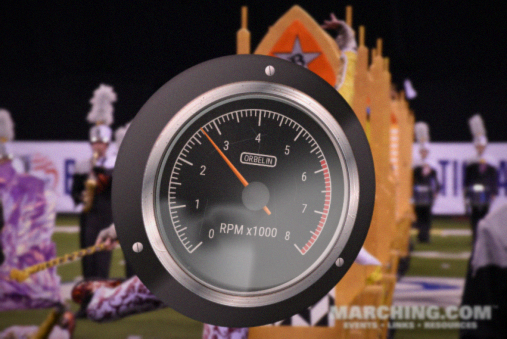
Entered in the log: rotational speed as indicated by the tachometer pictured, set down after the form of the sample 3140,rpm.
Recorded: 2700,rpm
